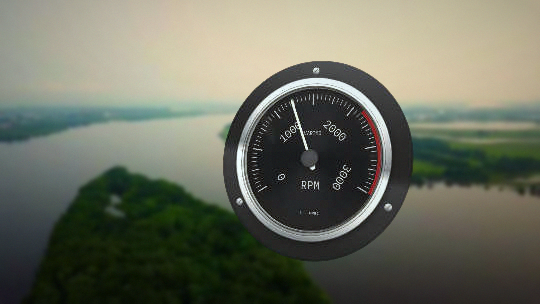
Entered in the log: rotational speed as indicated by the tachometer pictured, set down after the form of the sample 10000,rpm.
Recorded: 1250,rpm
